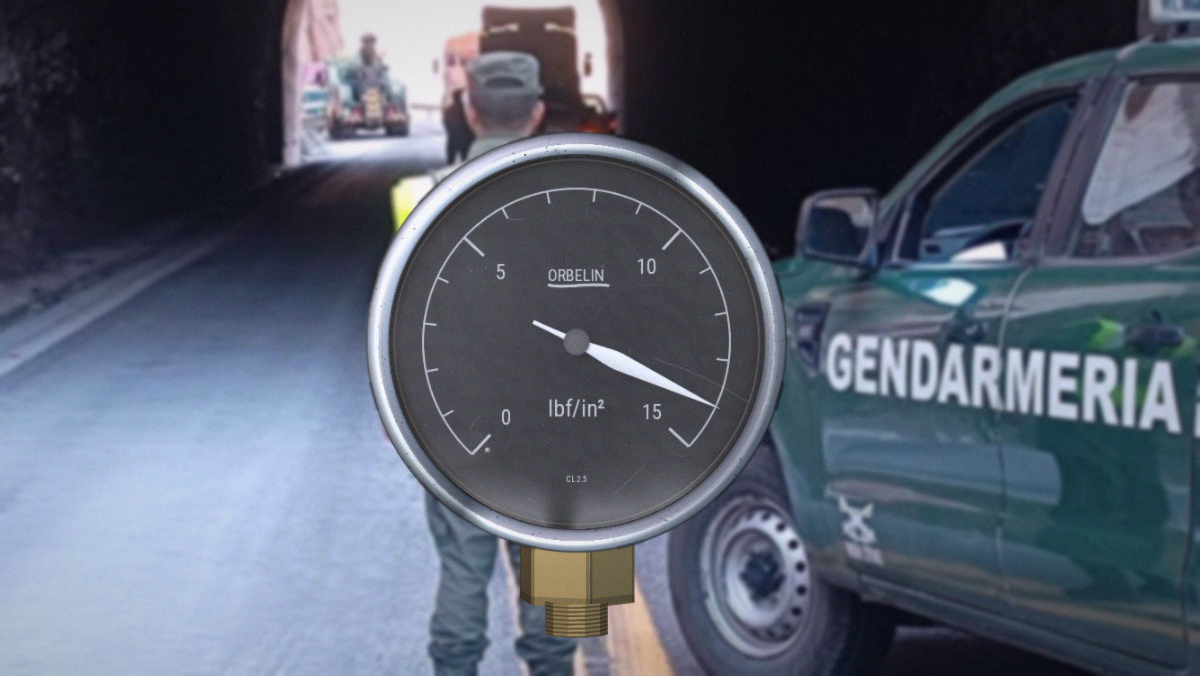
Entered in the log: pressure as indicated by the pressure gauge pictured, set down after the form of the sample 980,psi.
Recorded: 14,psi
